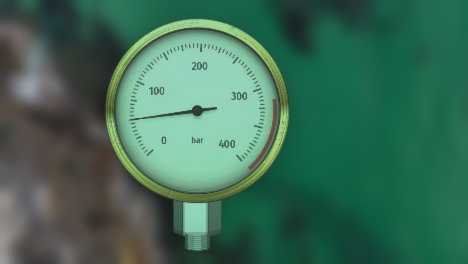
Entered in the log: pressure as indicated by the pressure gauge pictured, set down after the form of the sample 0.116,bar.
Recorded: 50,bar
